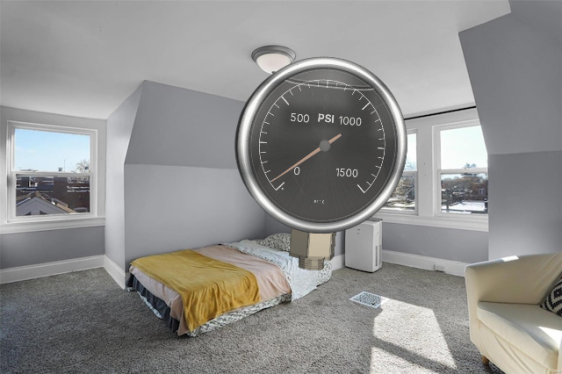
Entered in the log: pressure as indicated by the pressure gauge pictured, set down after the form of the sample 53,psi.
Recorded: 50,psi
